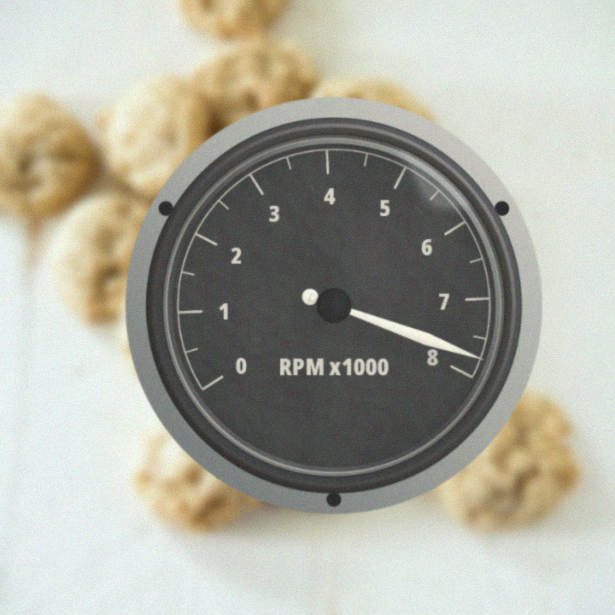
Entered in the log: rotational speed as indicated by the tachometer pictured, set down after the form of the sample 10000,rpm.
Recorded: 7750,rpm
